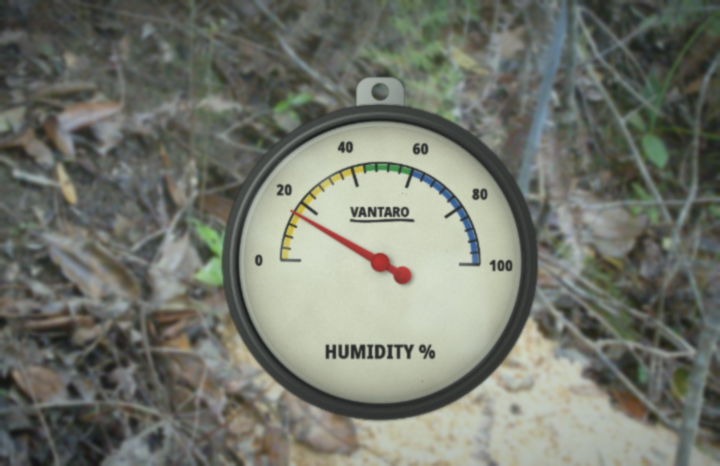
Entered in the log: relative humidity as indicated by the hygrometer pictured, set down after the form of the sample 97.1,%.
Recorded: 16,%
